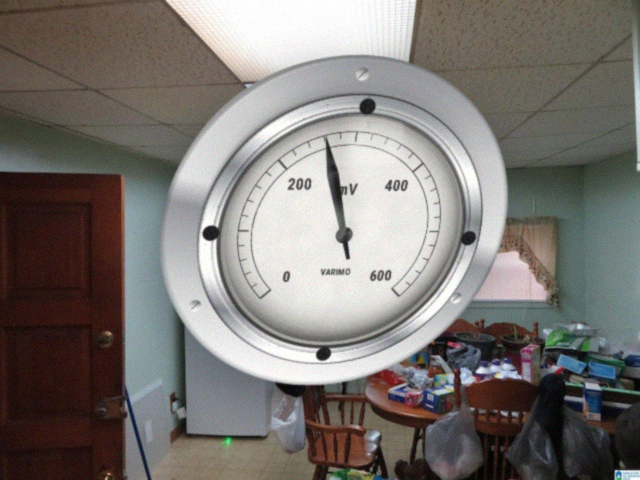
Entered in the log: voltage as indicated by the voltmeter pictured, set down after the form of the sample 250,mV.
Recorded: 260,mV
